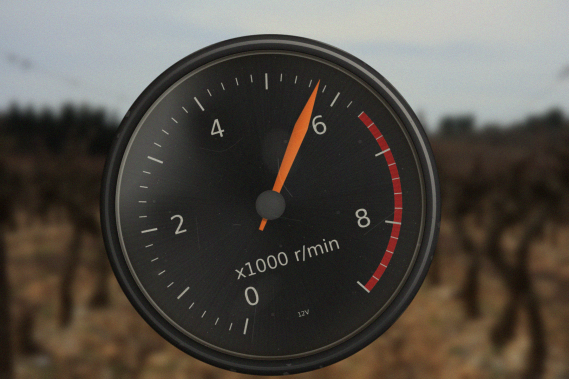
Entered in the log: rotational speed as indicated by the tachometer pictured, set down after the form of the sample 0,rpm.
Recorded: 5700,rpm
